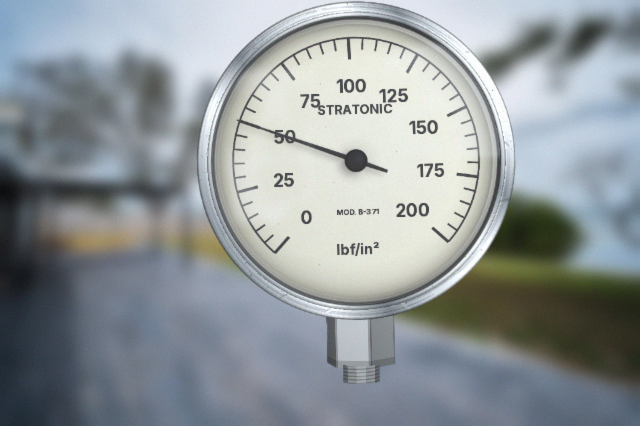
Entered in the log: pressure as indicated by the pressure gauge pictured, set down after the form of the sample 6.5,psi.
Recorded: 50,psi
